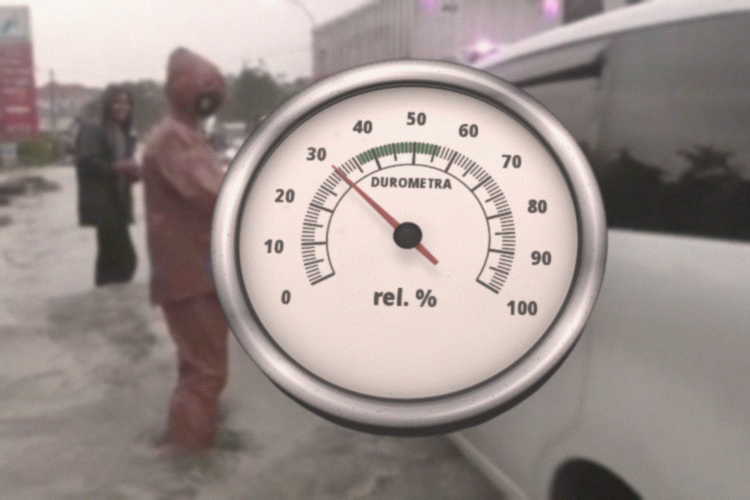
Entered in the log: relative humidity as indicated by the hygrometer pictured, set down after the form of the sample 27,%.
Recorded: 30,%
